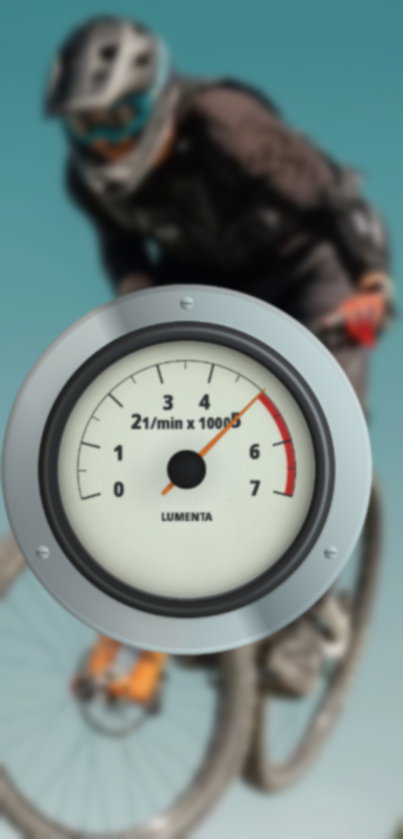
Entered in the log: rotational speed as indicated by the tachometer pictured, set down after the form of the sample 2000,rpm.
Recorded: 5000,rpm
